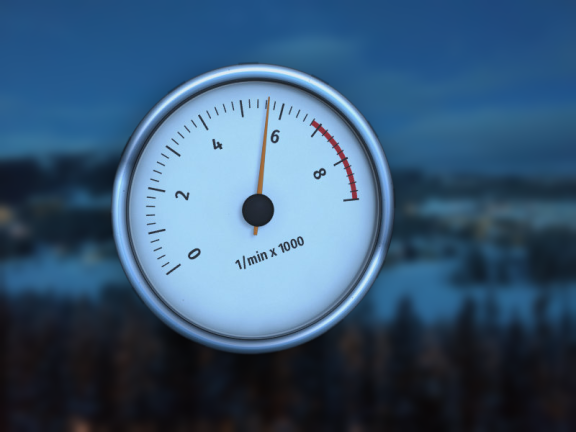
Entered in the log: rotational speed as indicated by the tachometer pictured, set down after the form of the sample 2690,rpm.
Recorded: 5600,rpm
